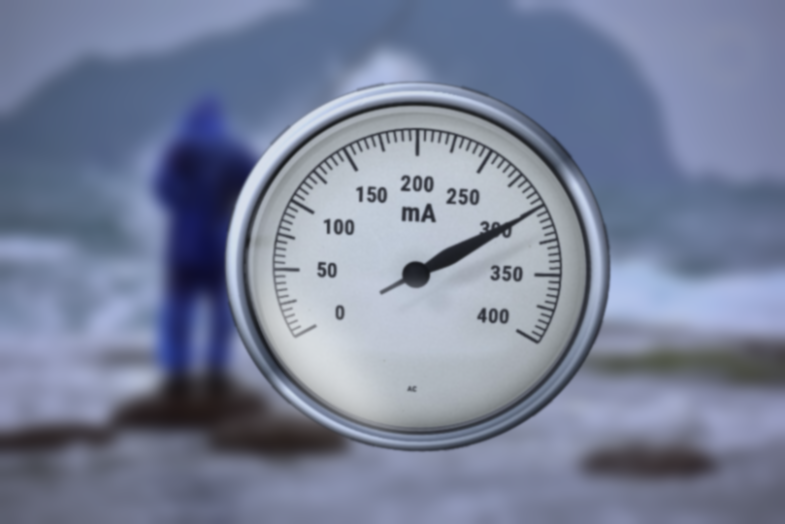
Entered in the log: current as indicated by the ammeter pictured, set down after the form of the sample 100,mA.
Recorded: 300,mA
